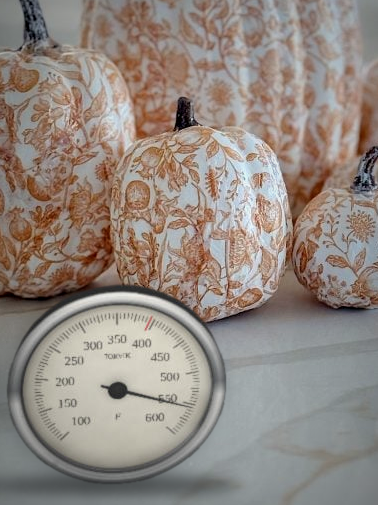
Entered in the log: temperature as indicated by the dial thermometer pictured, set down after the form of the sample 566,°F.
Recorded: 550,°F
